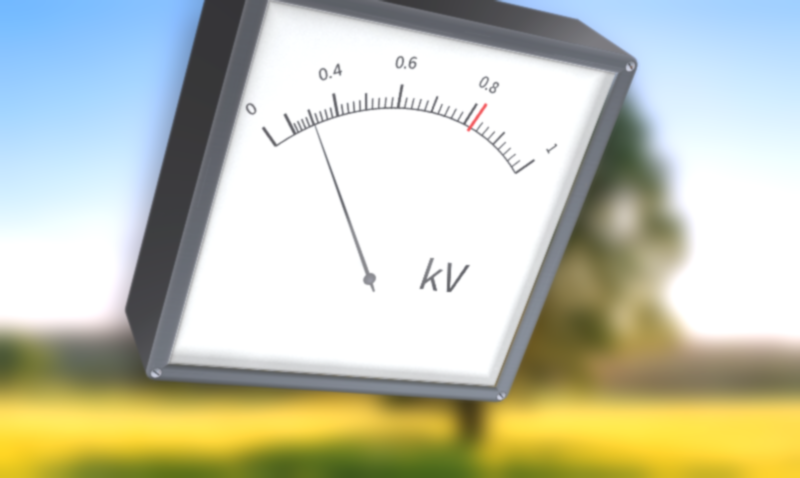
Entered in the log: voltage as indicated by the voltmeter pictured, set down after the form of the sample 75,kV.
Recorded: 0.3,kV
